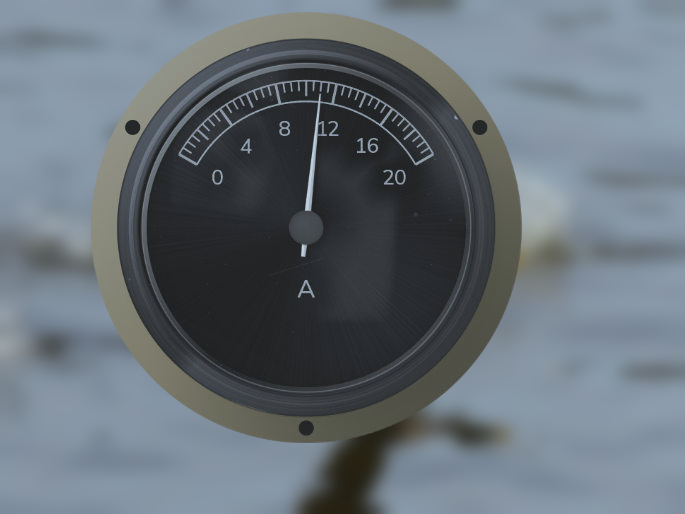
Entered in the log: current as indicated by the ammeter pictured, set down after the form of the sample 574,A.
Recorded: 11,A
